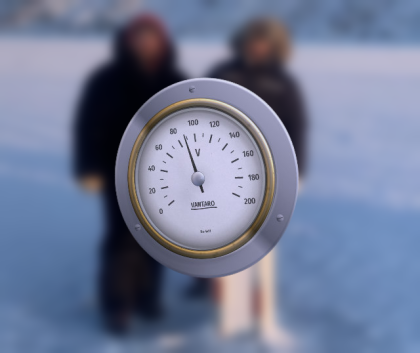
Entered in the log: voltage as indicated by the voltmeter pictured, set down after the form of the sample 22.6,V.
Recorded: 90,V
